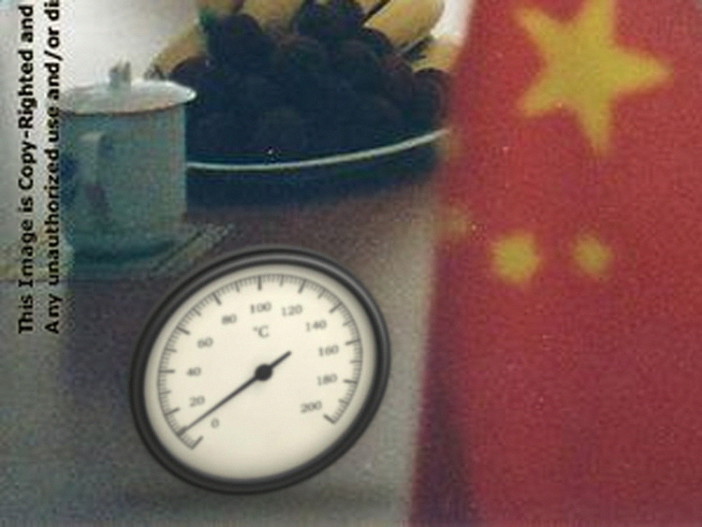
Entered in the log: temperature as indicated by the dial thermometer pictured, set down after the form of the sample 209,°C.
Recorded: 10,°C
